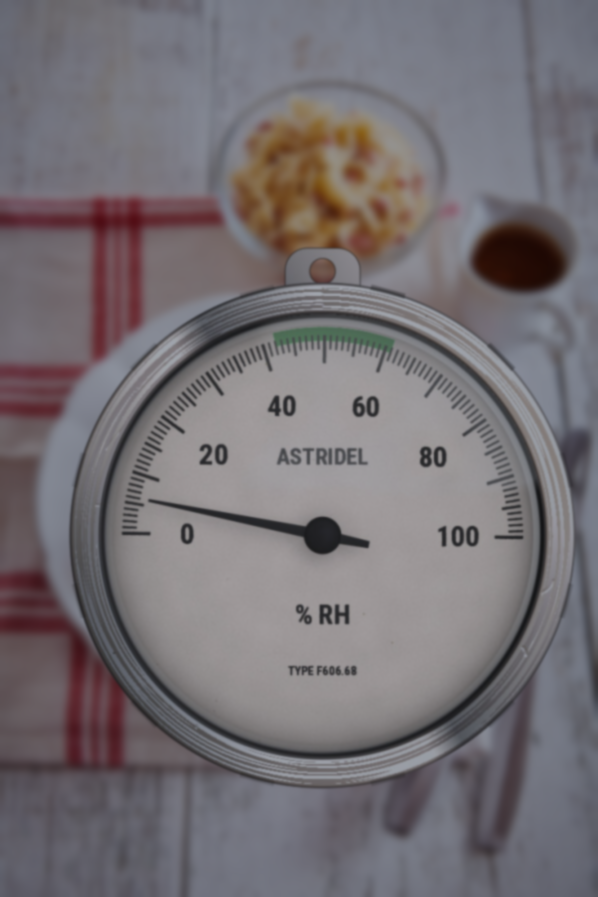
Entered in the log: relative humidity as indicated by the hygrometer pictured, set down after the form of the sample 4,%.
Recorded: 6,%
